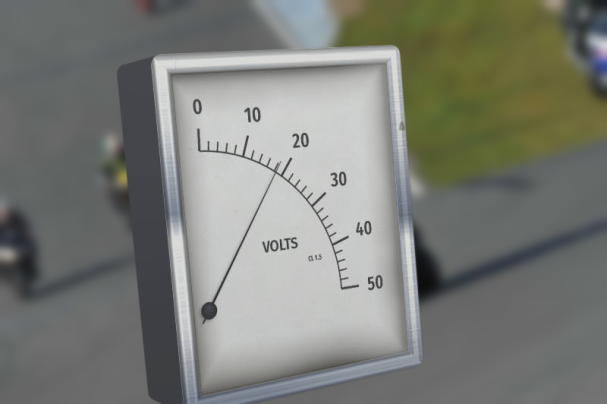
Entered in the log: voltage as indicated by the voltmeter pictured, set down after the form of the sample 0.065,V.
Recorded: 18,V
